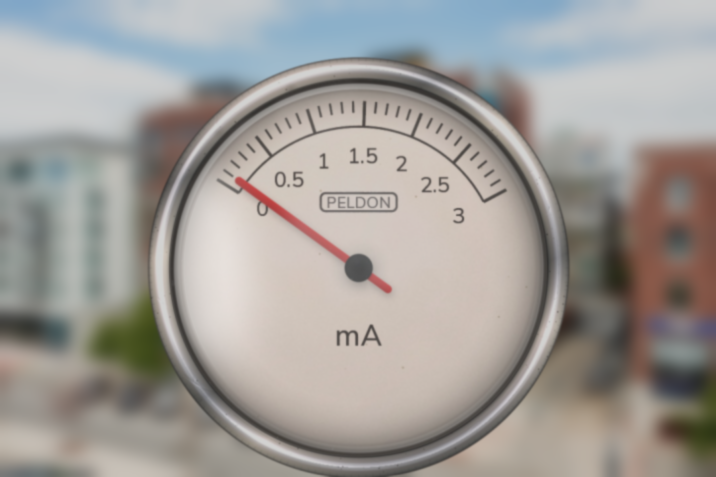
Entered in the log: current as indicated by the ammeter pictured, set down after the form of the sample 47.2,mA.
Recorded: 0.1,mA
